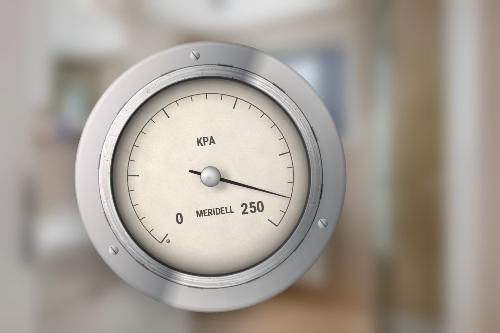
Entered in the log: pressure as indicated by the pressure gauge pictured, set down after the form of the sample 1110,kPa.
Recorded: 230,kPa
